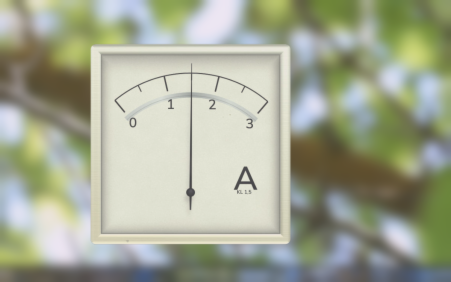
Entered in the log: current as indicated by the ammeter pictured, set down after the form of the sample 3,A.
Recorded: 1.5,A
